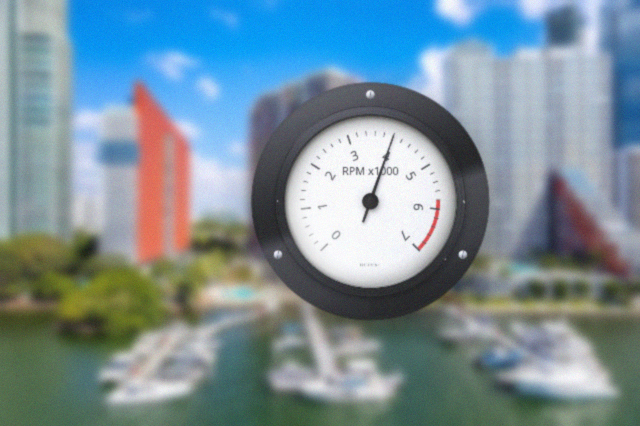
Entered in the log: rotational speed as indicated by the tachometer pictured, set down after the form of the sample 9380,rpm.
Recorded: 4000,rpm
